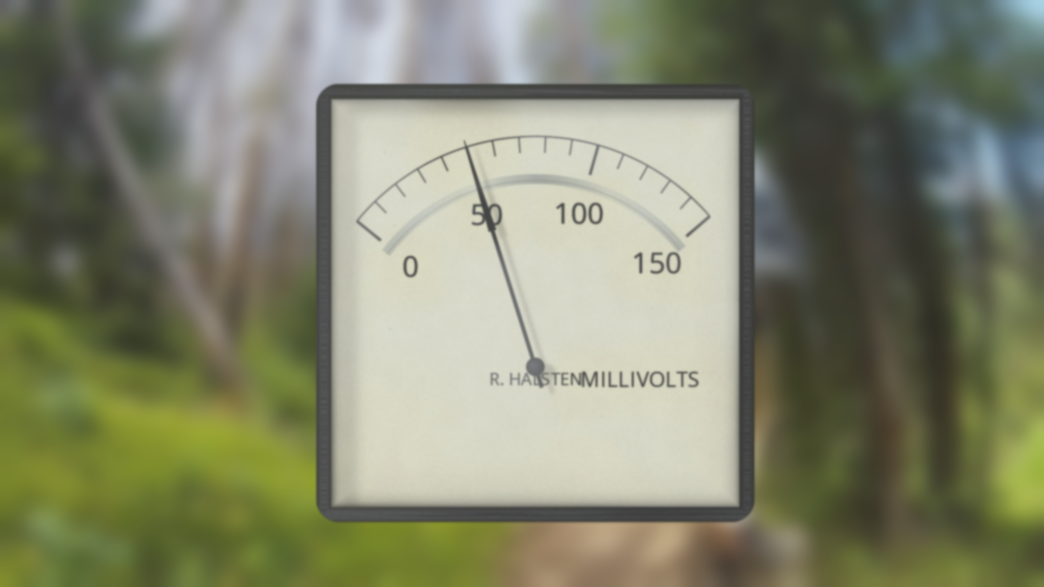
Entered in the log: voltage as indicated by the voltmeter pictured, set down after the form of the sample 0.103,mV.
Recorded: 50,mV
